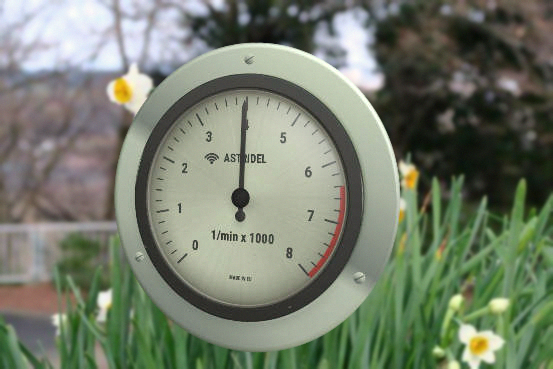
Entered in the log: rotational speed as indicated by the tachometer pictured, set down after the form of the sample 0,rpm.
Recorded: 4000,rpm
